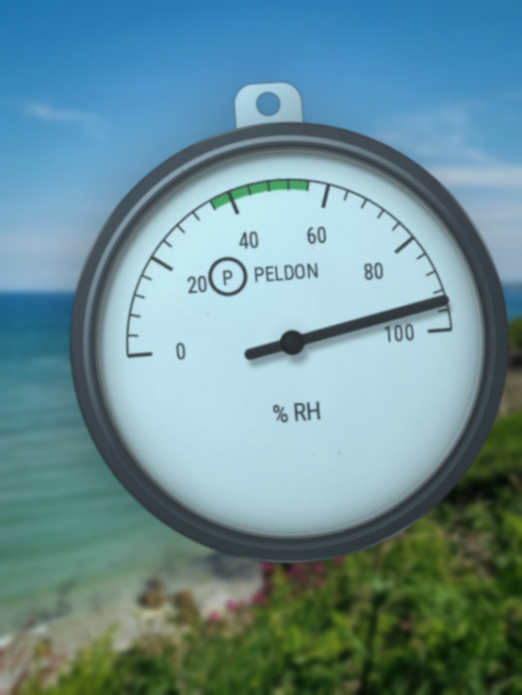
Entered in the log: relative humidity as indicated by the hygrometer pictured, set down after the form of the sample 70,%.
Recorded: 94,%
